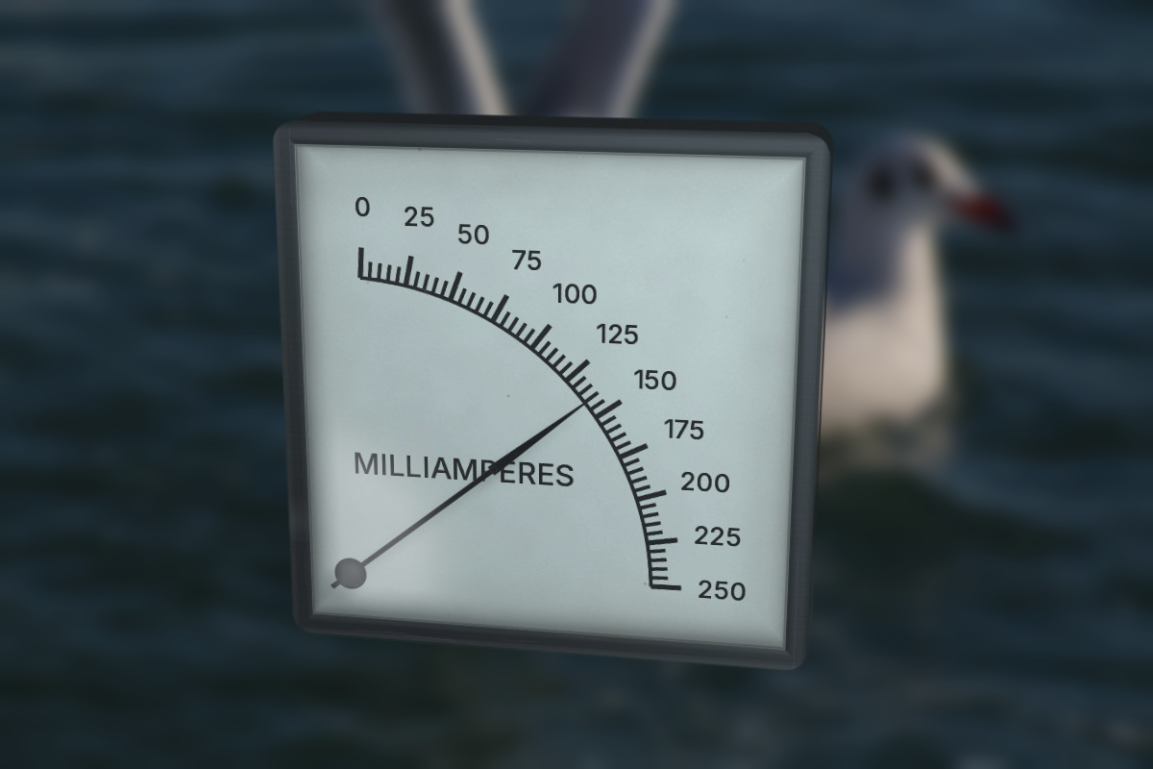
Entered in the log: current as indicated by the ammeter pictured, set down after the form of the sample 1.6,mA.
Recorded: 140,mA
